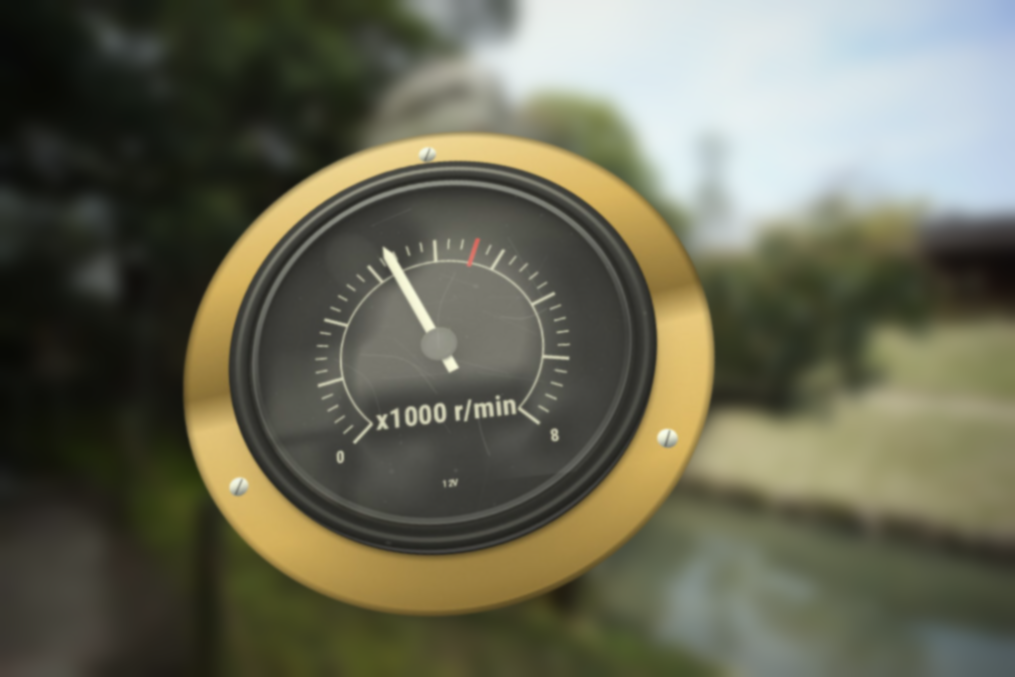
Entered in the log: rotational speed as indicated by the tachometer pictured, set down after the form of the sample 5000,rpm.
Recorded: 3300,rpm
